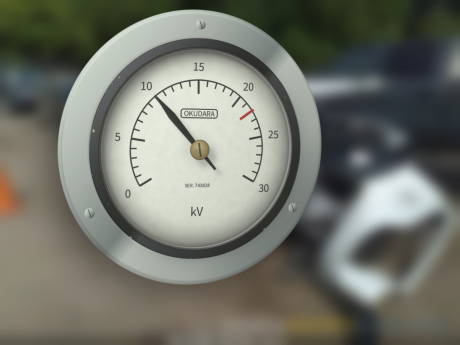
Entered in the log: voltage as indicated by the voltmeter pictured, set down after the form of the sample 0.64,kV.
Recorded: 10,kV
